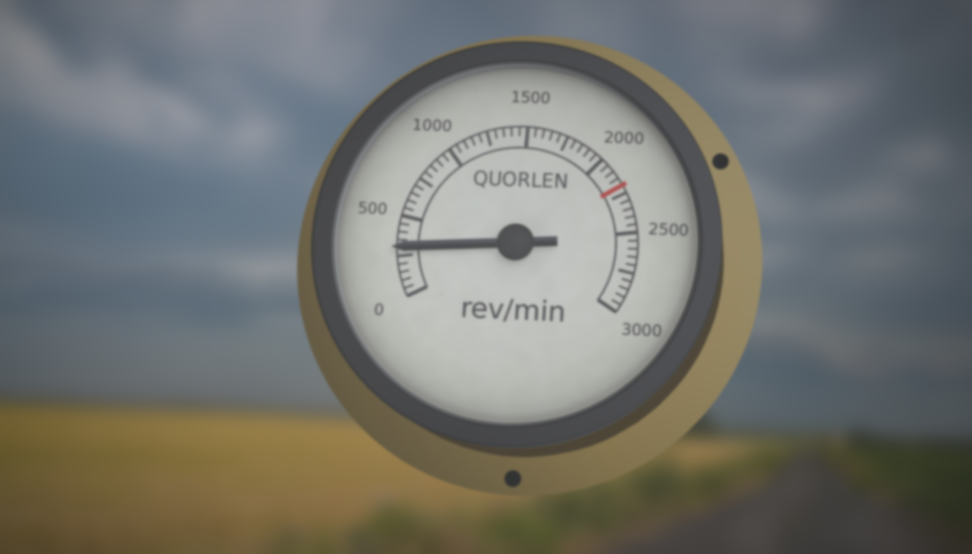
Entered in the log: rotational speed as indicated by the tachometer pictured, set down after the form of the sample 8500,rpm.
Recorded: 300,rpm
